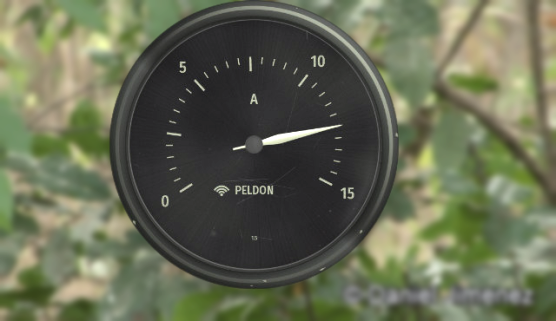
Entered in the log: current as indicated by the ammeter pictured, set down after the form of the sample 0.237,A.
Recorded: 12.5,A
